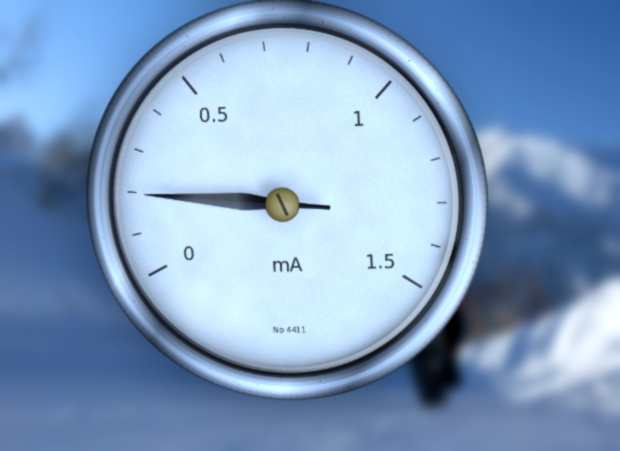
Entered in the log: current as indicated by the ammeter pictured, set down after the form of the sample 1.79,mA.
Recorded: 0.2,mA
